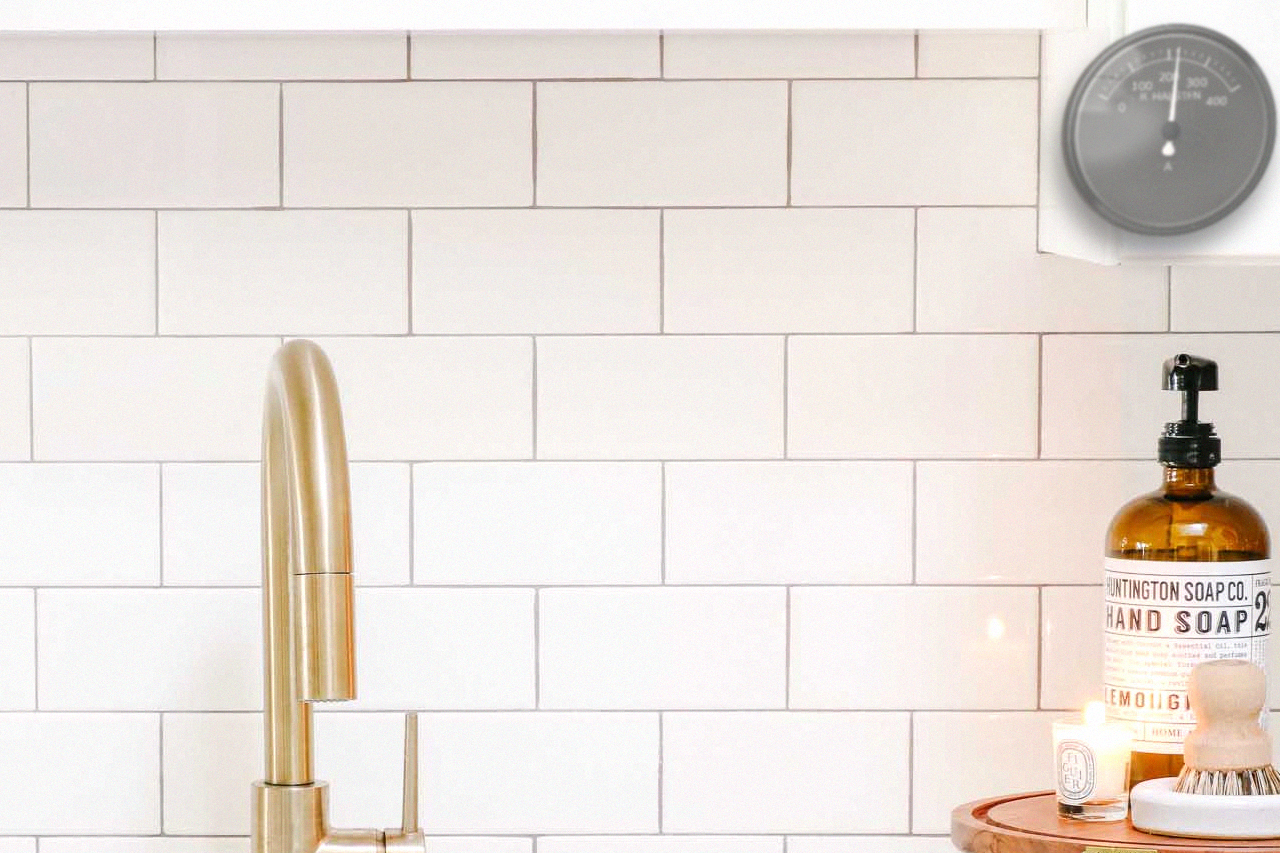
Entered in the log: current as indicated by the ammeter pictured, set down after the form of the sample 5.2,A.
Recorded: 220,A
